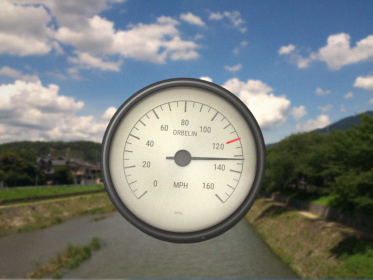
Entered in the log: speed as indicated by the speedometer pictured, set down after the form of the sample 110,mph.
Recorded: 132.5,mph
